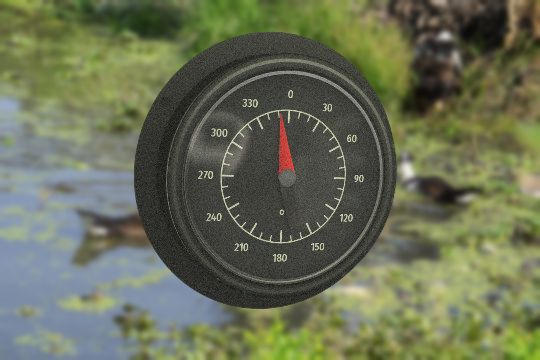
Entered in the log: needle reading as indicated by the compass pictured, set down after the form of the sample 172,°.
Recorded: 350,°
